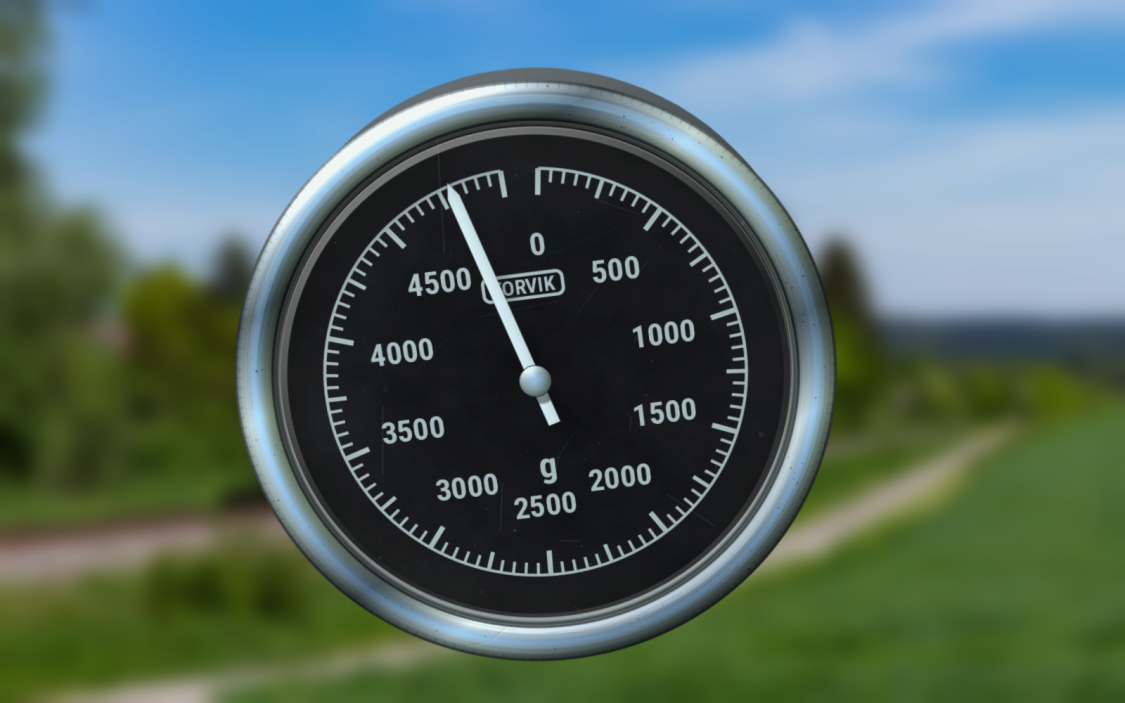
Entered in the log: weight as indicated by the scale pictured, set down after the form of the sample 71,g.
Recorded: 4800,g
